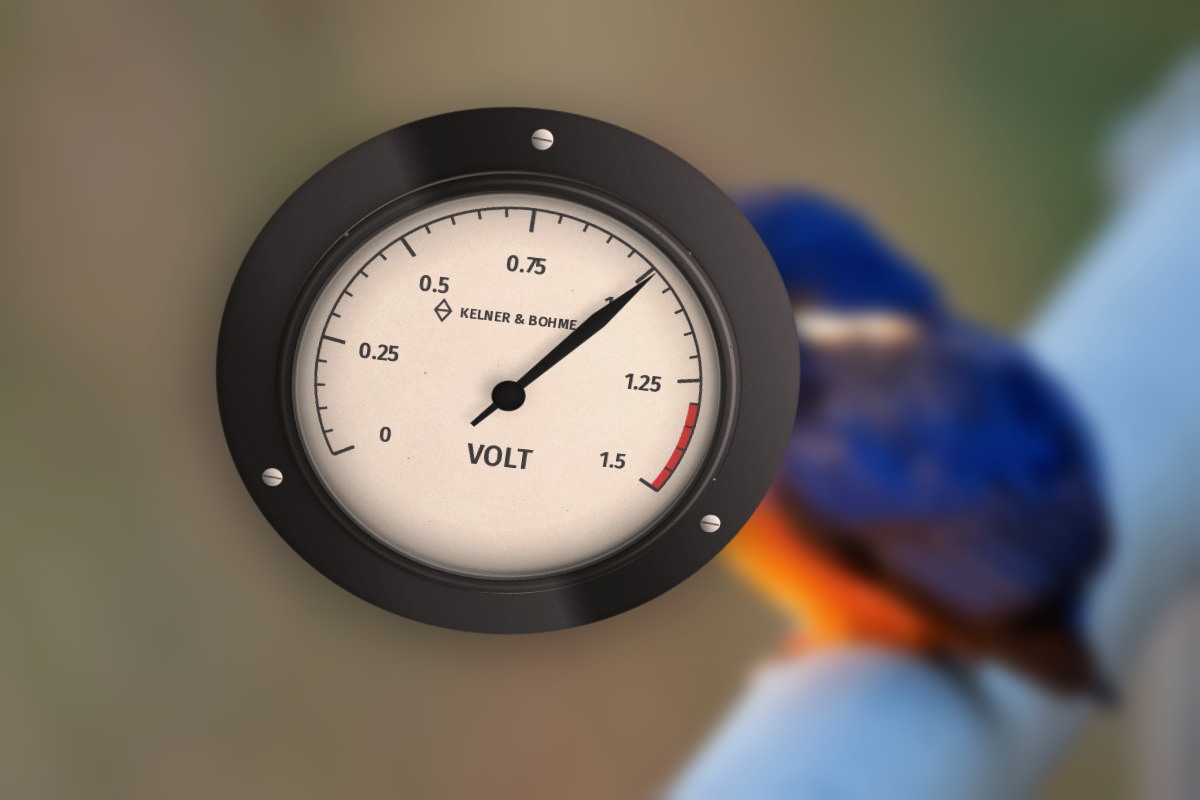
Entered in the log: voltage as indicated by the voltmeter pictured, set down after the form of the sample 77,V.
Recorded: 1,V
